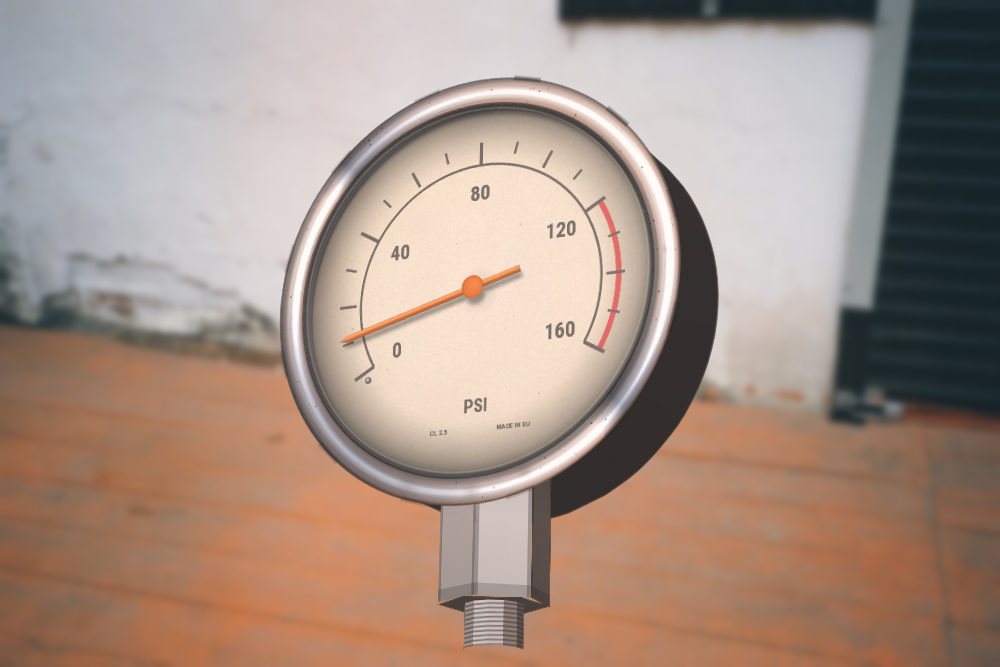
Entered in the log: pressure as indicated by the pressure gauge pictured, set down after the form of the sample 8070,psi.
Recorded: 10,psi
